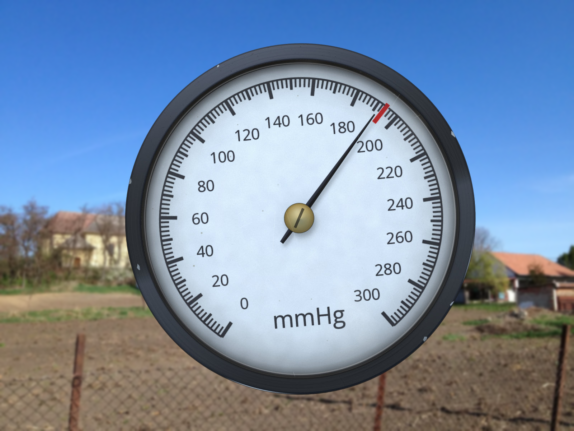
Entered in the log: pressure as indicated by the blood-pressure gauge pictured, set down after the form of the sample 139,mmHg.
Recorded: 192,mmHg
